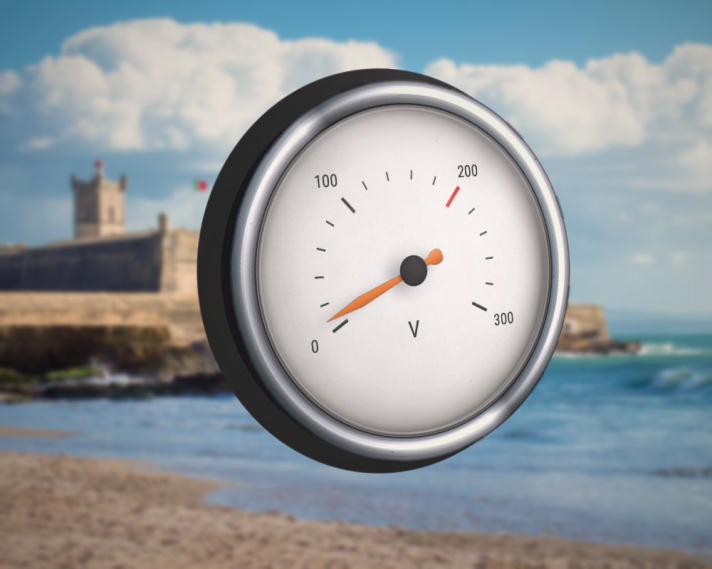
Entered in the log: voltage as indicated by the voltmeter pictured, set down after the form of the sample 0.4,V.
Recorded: 10,V
